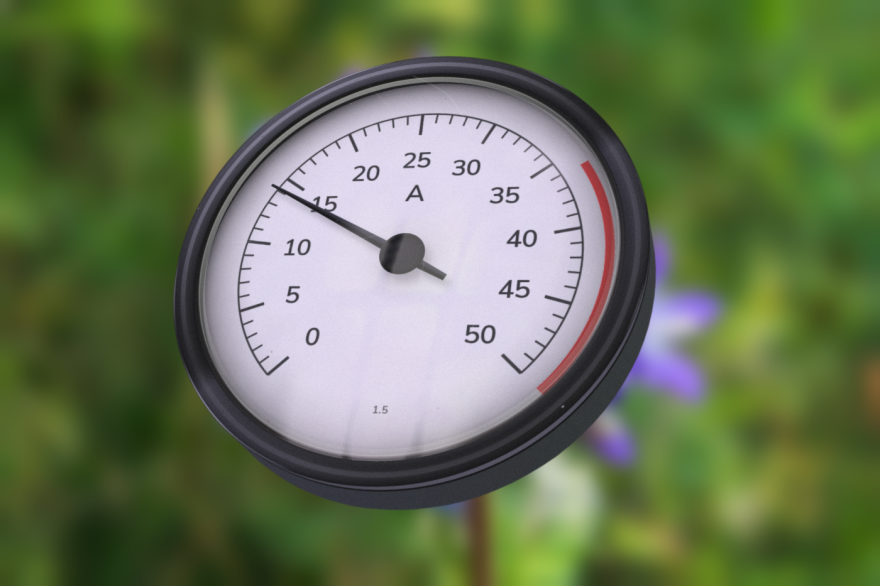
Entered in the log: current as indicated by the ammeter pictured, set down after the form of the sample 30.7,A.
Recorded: 14,A
